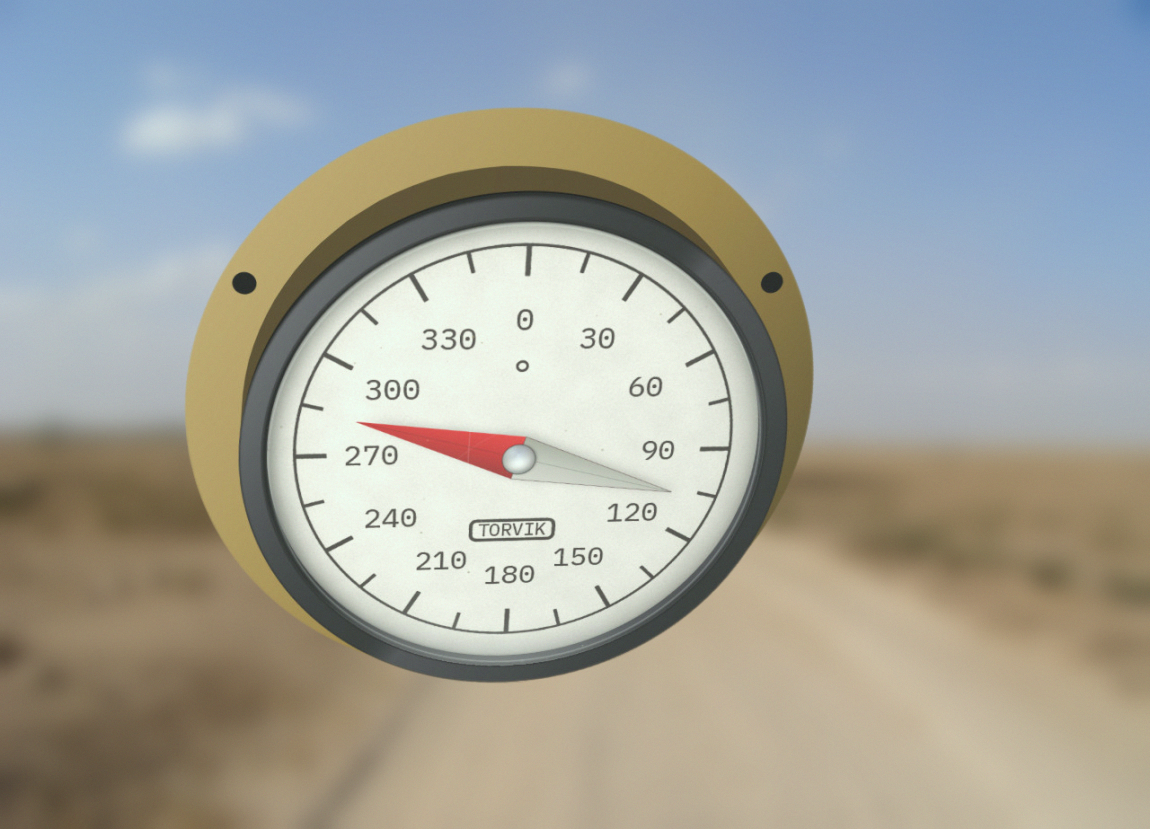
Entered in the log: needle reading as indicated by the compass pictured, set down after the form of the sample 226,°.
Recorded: 285,°
